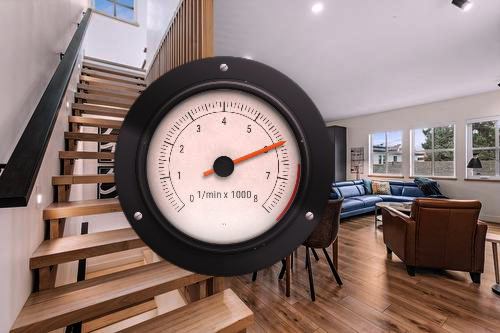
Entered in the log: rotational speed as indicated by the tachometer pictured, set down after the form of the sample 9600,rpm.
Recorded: 6000,rpm
